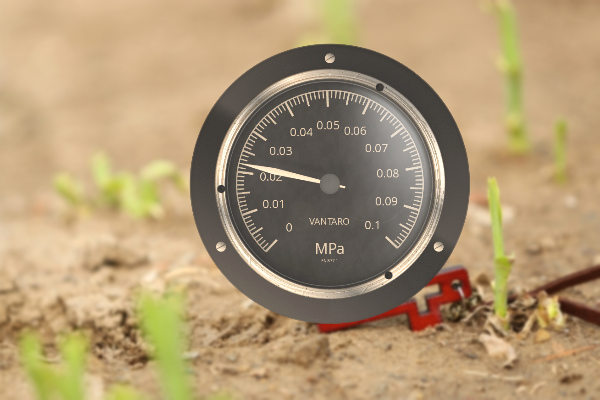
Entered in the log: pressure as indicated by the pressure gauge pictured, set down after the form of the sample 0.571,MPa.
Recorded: 0.022,MPa
